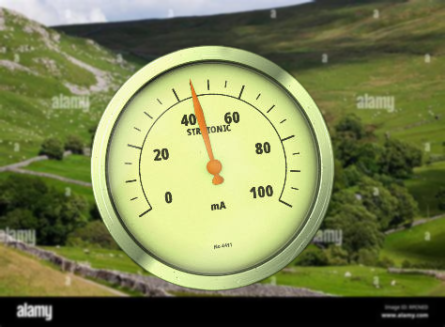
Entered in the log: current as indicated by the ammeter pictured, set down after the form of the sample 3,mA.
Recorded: 45,mA
